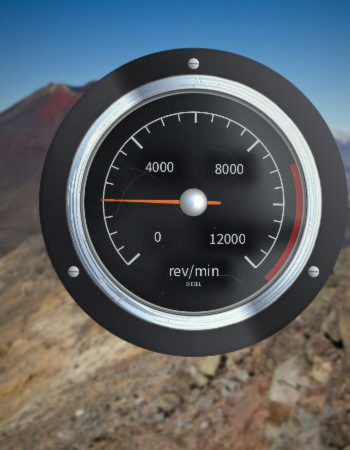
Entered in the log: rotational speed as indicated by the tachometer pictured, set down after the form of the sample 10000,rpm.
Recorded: 2000,rpm
